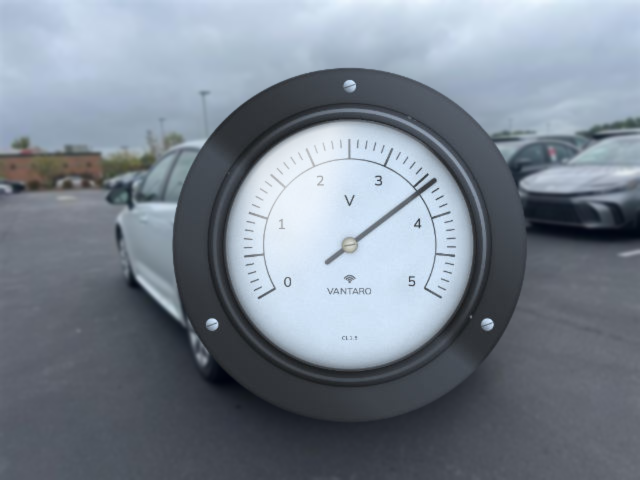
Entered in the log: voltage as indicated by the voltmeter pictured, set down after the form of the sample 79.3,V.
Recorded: 3.6,V
